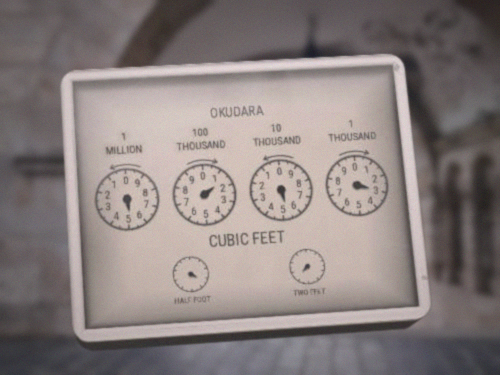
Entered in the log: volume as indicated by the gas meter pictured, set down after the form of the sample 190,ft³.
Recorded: 515300,ft³
